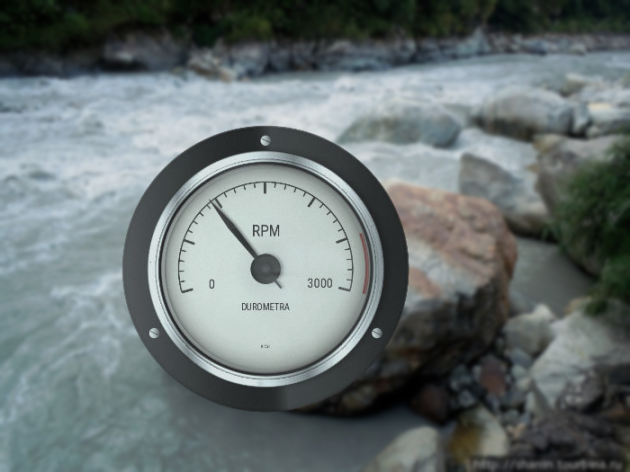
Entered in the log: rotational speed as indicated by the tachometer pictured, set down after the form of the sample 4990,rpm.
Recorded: 950,rpm
